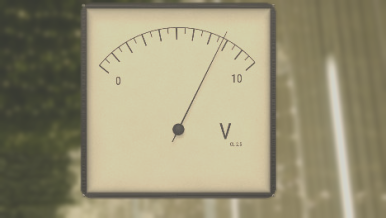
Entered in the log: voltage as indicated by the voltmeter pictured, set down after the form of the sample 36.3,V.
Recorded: 7.75,V
